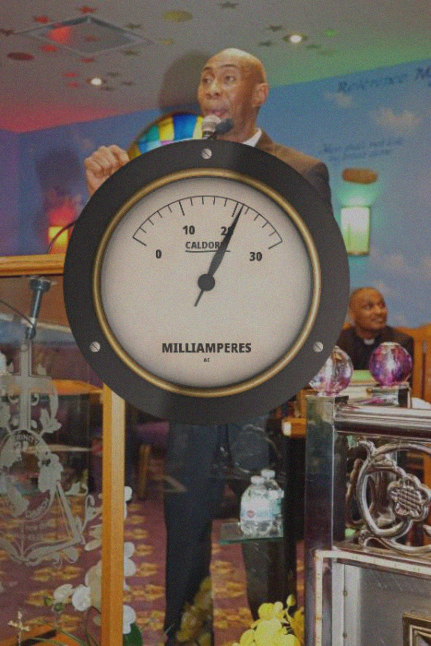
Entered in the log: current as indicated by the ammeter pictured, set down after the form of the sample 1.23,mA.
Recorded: 21,mA
